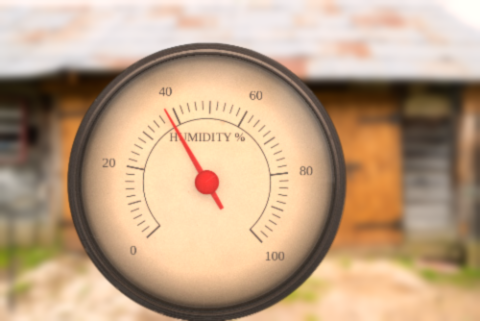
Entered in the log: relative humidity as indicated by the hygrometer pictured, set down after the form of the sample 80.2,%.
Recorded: 38,%
